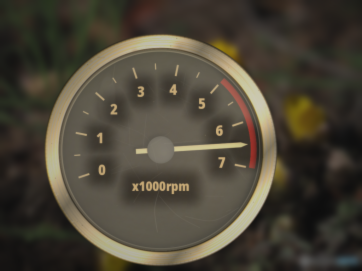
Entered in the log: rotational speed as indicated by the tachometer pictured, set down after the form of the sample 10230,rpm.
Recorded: 6500,rpm
